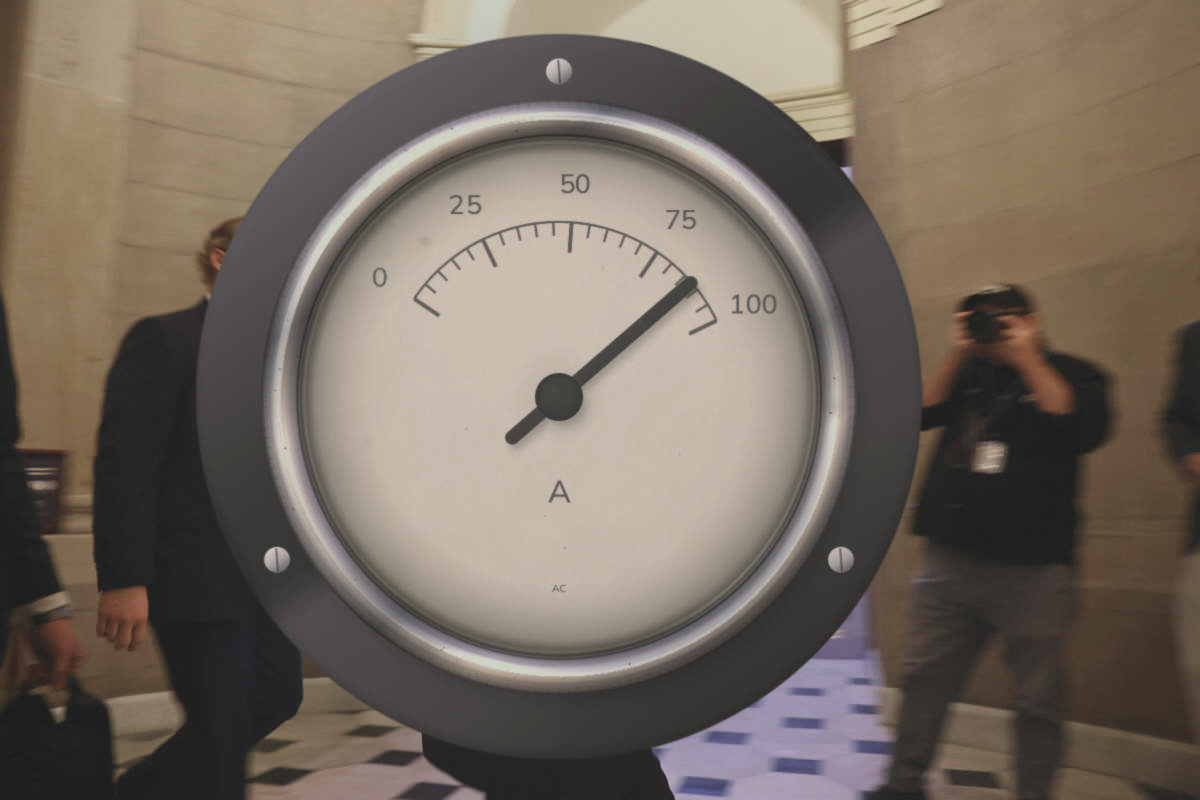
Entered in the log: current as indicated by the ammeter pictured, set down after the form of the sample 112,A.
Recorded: 87.5,A
